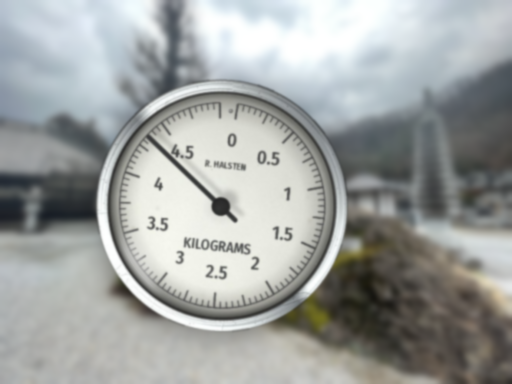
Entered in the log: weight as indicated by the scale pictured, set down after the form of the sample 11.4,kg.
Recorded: 4.35,kg
